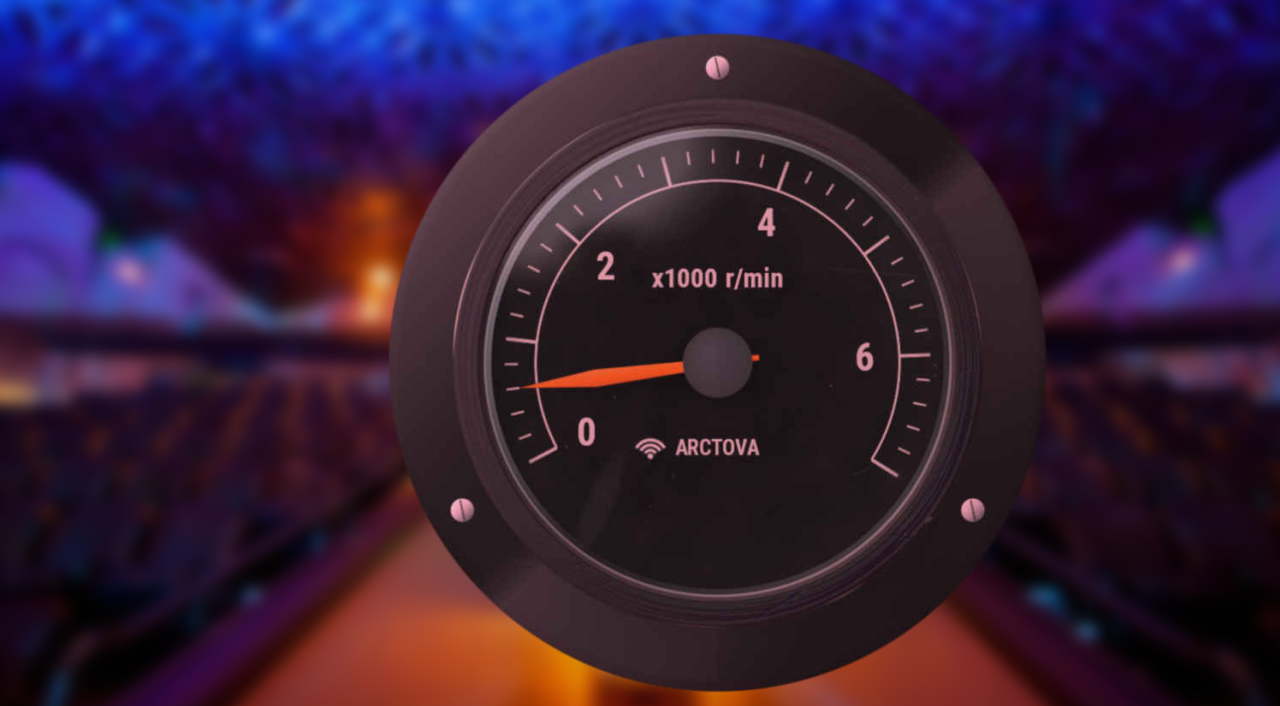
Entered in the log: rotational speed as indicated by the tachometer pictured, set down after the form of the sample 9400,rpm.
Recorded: 600,rpm
